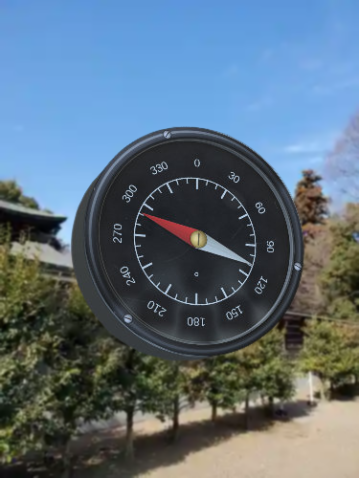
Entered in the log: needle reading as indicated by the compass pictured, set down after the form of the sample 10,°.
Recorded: 290,°
